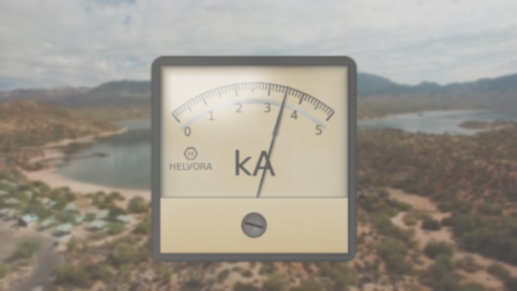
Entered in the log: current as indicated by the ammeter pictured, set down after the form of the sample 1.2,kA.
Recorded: 3.5,kA
